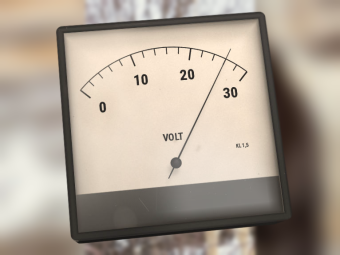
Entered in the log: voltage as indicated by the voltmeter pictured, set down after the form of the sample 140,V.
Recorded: 26,V
